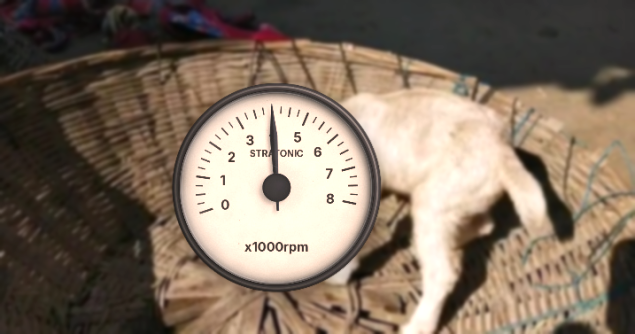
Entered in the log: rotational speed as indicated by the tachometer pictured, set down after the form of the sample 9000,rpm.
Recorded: 4000,rpm
